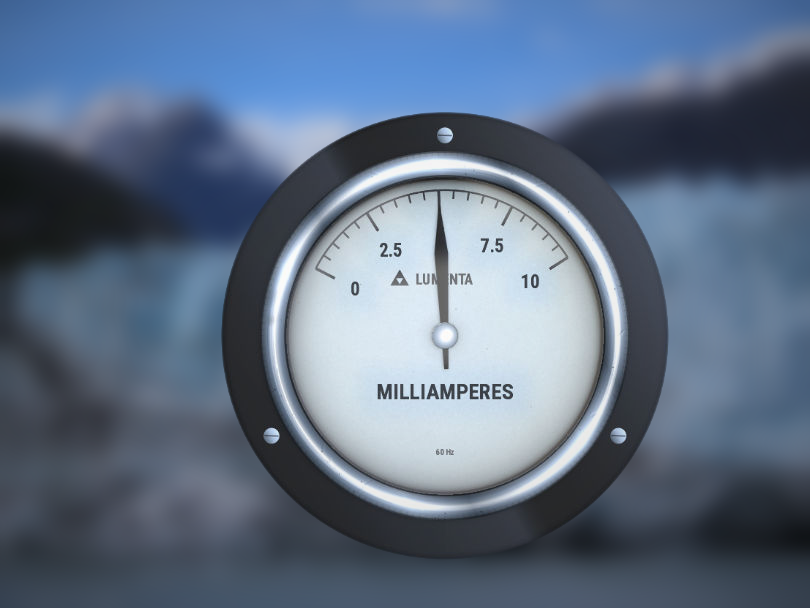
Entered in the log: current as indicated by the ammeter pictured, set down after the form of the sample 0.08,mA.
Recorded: 5,mA
